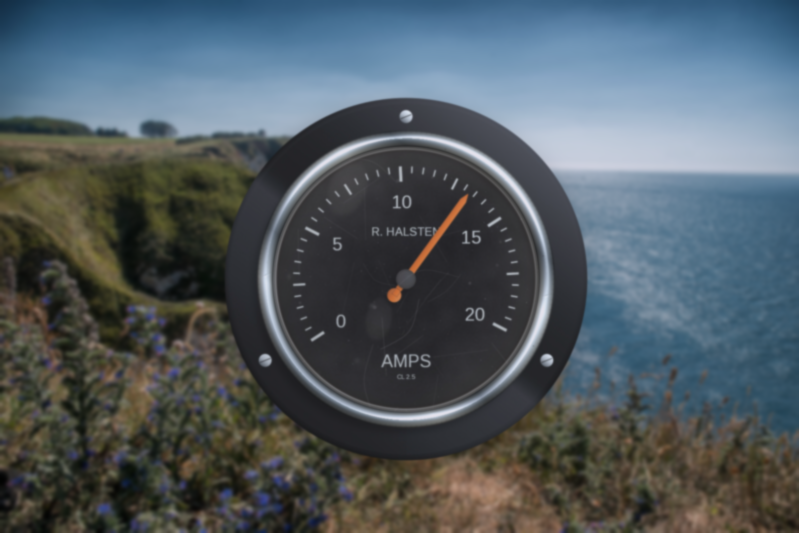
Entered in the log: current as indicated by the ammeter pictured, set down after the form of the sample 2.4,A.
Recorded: 13.25,A
